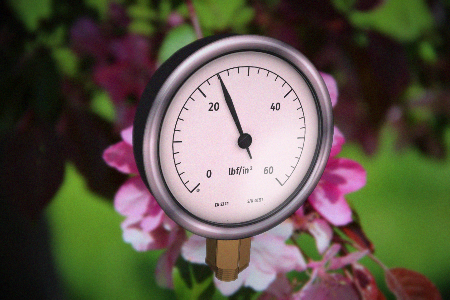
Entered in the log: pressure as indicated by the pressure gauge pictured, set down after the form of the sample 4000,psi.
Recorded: 24,psi
